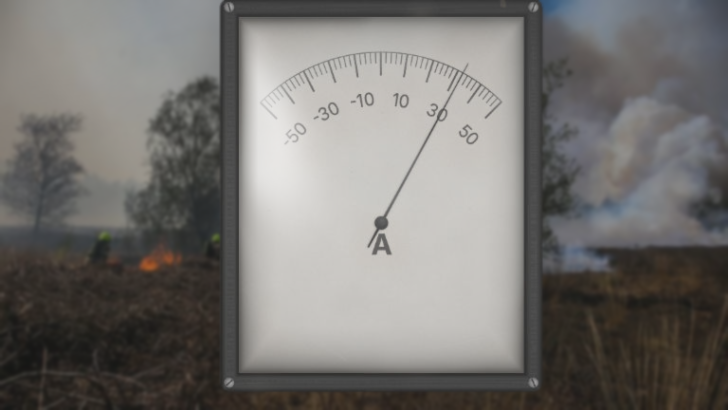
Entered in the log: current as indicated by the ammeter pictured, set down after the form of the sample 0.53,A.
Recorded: 32,A
